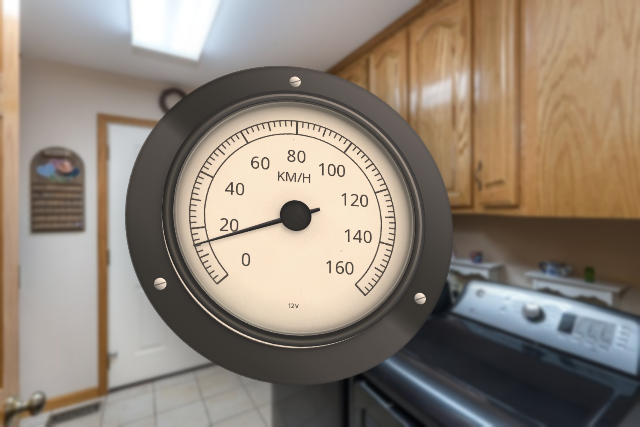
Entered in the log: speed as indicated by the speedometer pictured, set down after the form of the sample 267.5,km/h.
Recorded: 14,km/h
